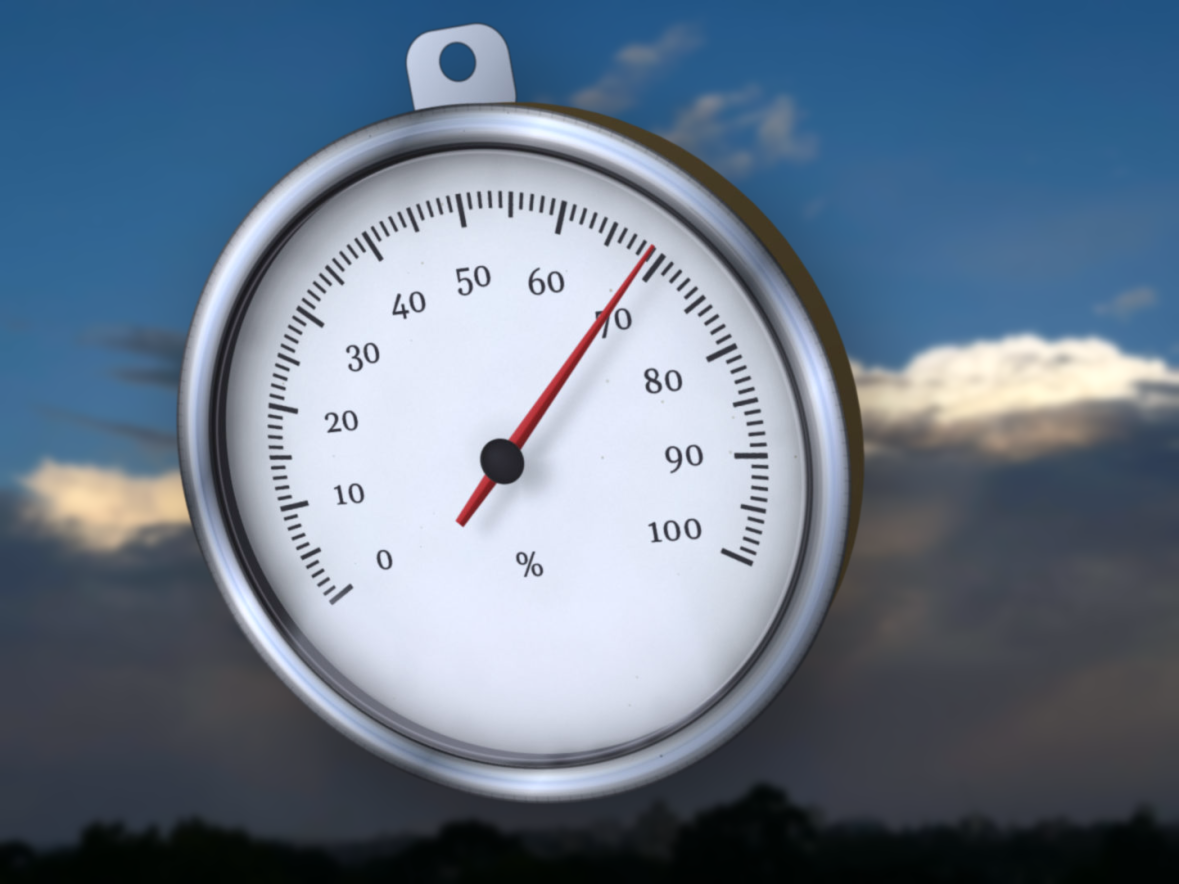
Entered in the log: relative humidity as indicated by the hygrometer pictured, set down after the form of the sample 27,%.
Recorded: 69,%
